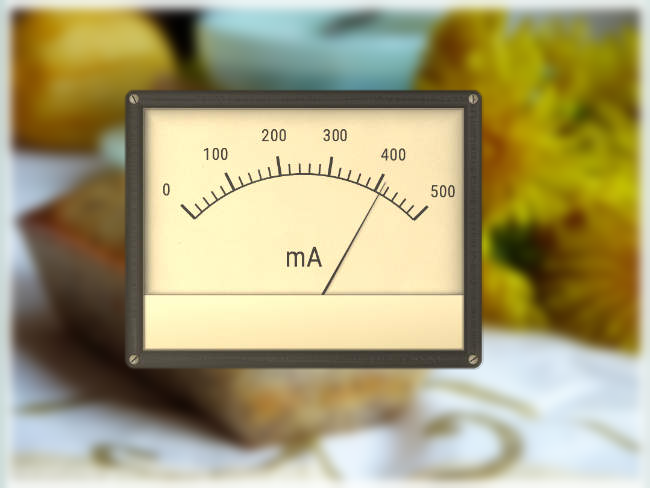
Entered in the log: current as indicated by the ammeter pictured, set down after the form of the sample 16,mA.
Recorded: 410,mA
